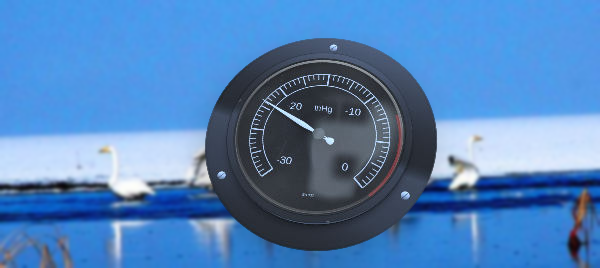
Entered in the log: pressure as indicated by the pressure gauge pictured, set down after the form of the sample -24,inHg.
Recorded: -22,inHg
